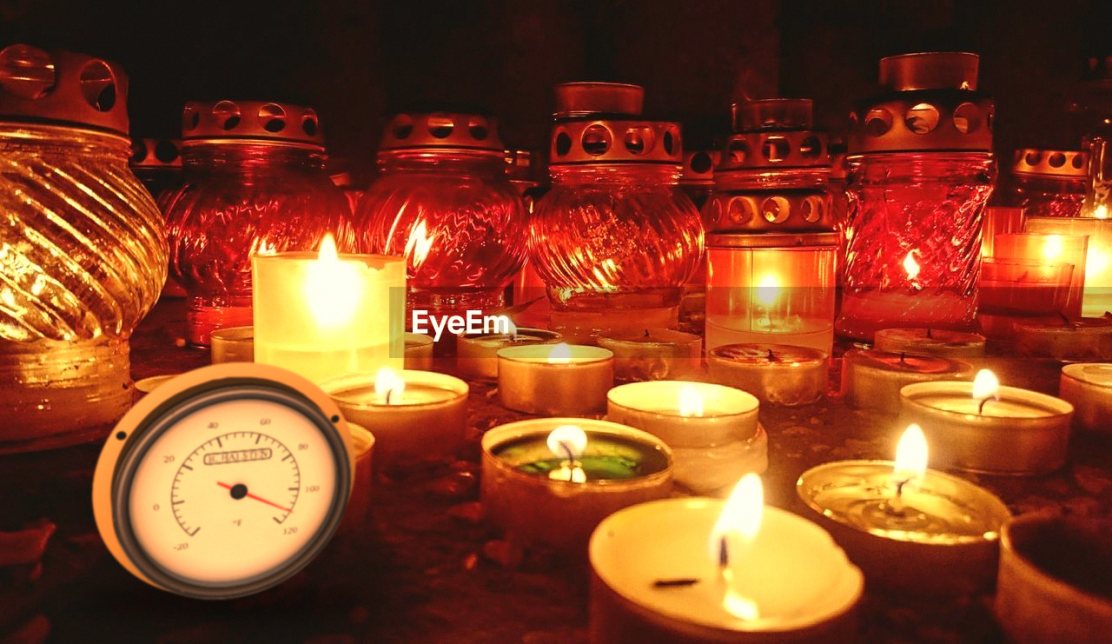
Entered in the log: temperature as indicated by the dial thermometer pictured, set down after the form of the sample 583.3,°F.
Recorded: 112,°F
